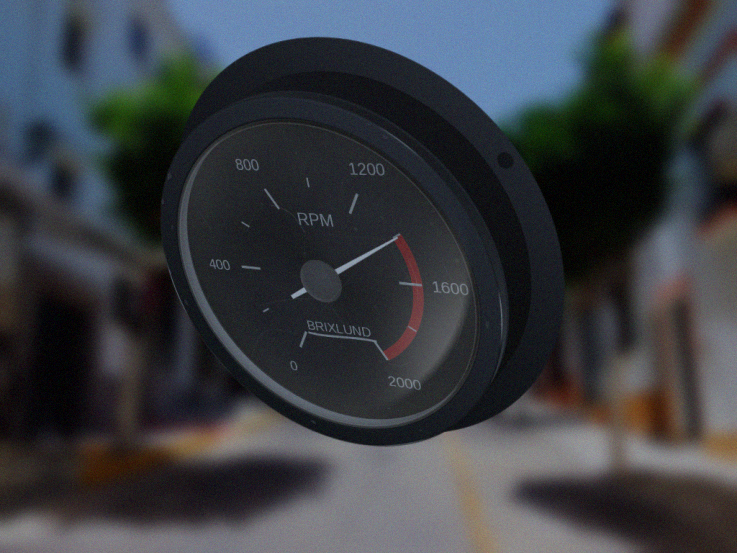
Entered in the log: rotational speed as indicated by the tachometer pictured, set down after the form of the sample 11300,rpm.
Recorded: 1400,rpm
